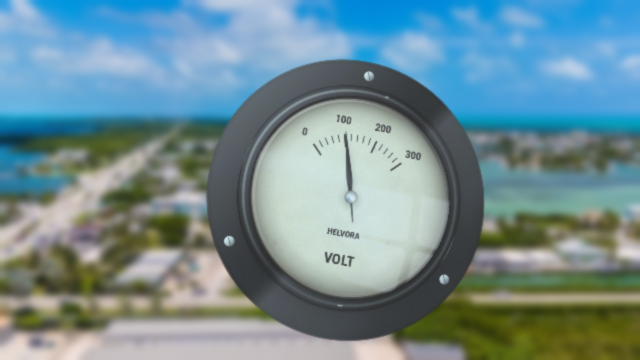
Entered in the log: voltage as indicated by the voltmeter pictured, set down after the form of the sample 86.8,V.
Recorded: 100,V
